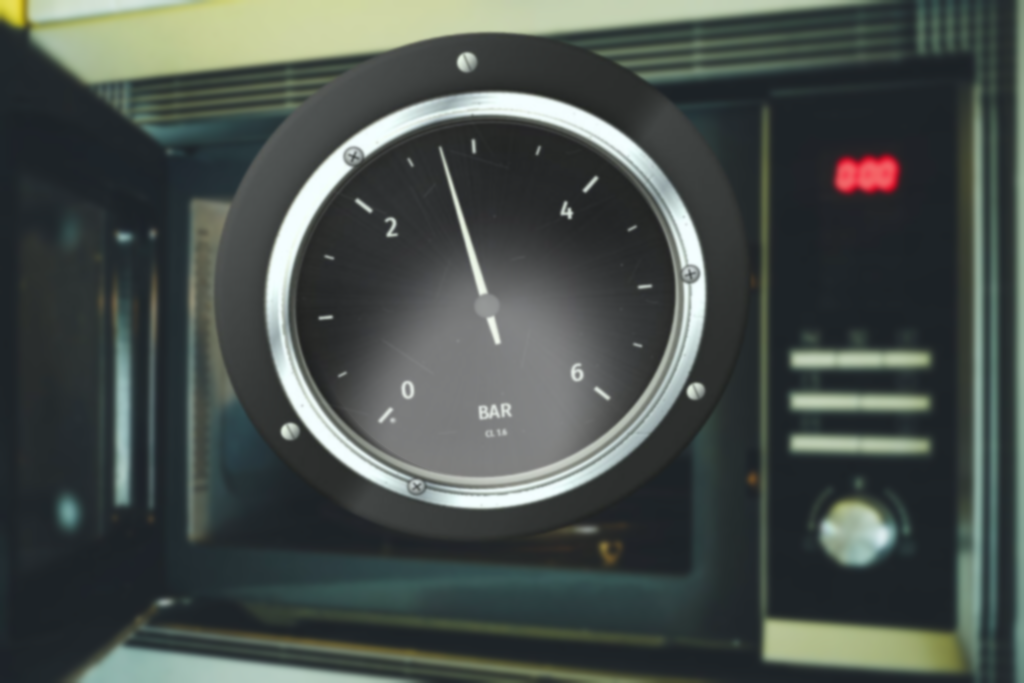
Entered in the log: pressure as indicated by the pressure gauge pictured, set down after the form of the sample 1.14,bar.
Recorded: 2.75,bar
